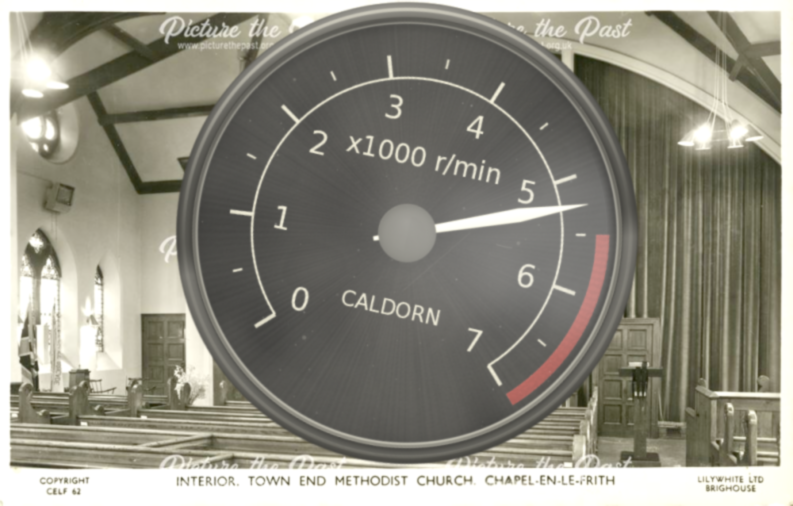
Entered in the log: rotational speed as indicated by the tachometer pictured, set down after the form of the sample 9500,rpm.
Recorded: 5250,rpm
